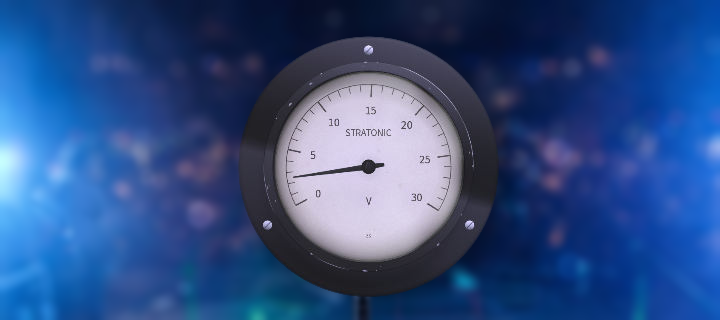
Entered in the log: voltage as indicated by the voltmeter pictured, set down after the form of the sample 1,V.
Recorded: 2.5,V
